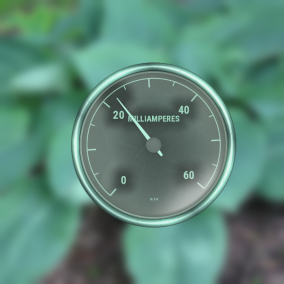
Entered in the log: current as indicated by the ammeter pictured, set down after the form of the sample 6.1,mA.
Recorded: 22.5,mA
